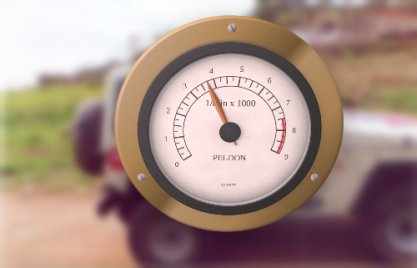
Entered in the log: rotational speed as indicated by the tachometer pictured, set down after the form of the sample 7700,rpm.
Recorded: 3750,rpm
